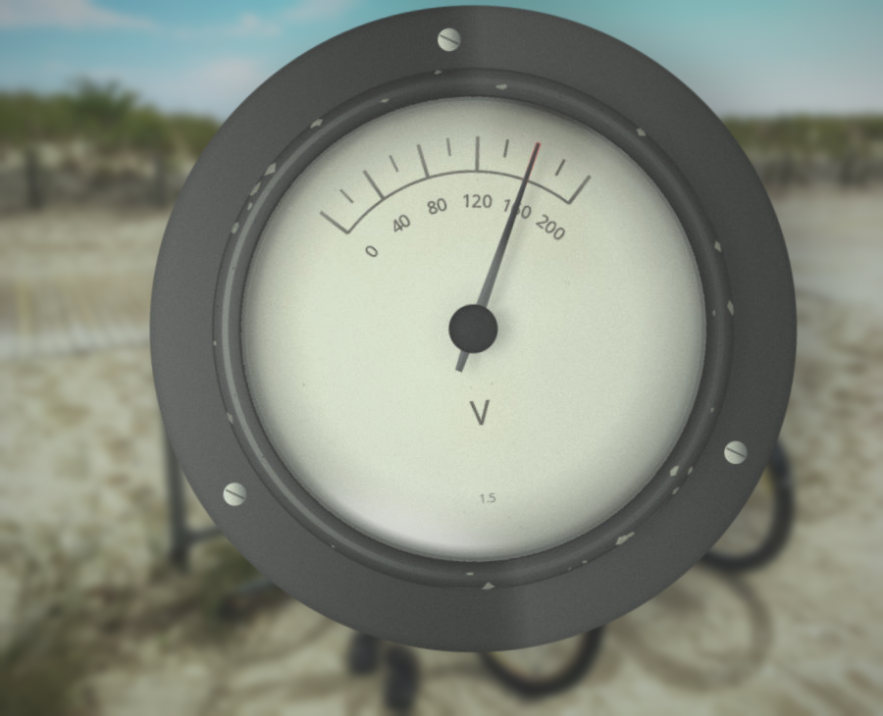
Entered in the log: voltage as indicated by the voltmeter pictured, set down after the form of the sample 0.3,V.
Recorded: 160,V
